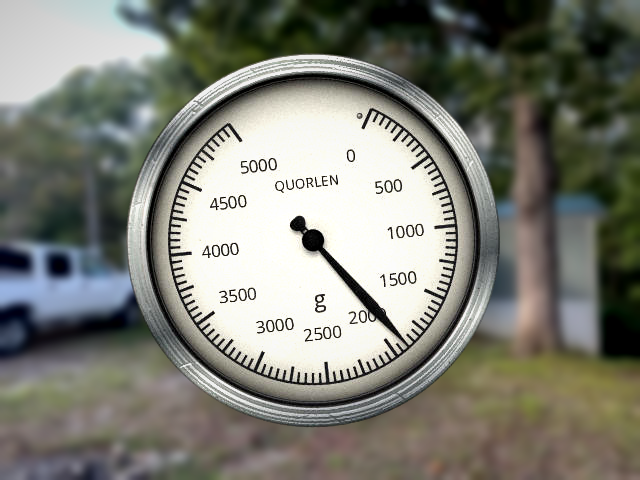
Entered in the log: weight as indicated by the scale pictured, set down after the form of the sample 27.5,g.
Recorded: 1900,g
